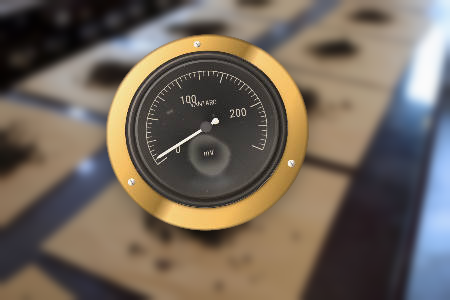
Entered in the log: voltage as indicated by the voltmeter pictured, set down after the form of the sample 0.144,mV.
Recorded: 5,mV
